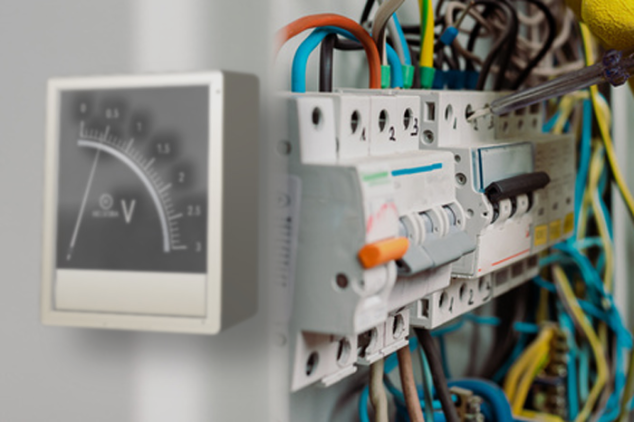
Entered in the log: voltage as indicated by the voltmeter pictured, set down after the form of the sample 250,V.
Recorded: 0.5,V
